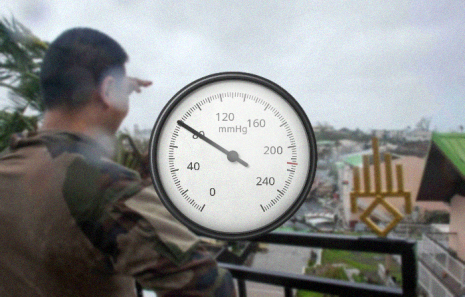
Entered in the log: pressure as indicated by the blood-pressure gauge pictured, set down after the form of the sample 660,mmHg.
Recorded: 80,mmHg
